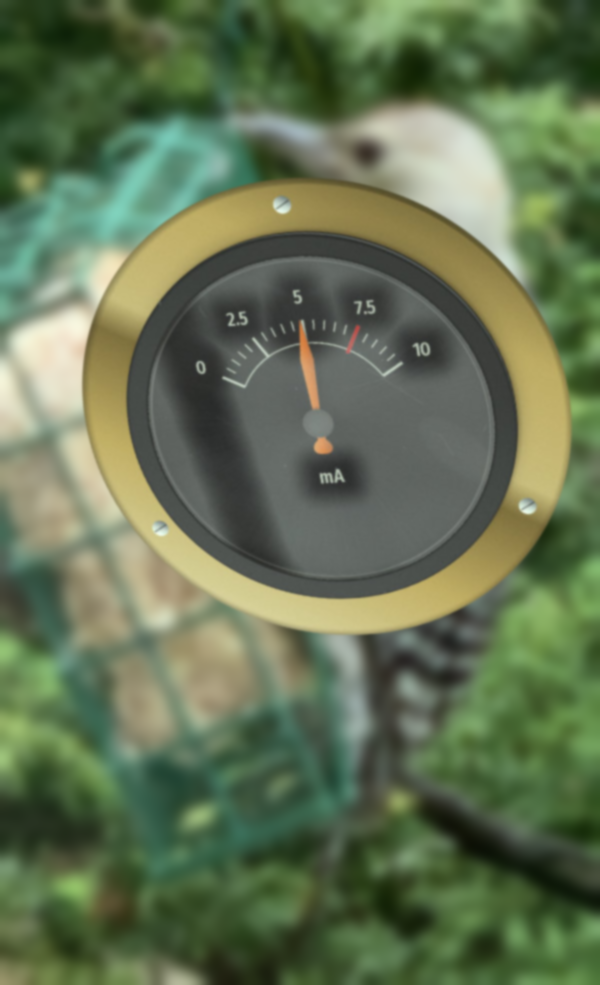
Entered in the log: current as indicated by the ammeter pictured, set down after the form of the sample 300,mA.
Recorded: 5,mA
